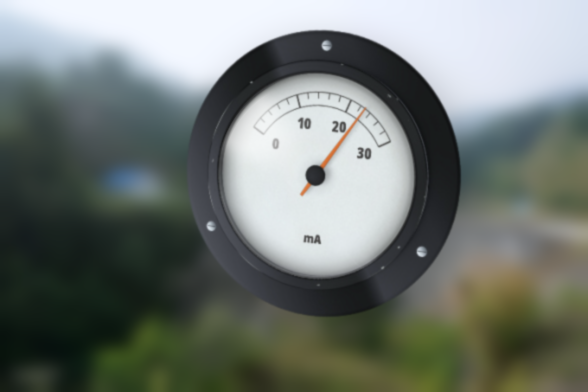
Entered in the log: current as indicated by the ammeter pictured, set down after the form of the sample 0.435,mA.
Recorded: 23,mA
